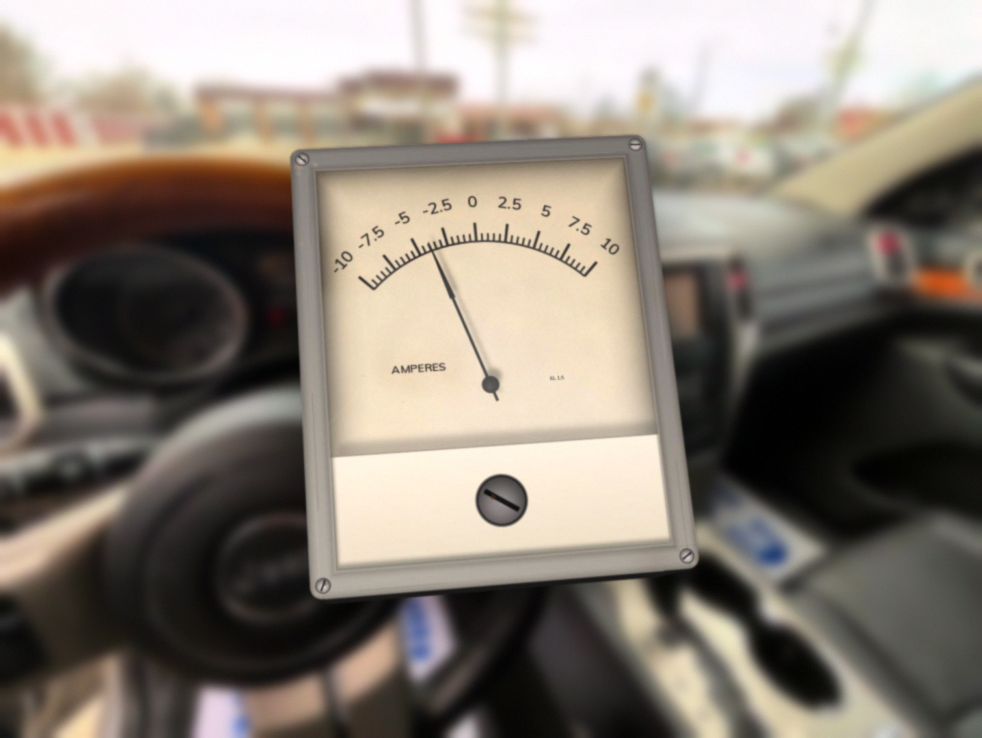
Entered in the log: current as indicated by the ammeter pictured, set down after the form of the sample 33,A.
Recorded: -4,A
